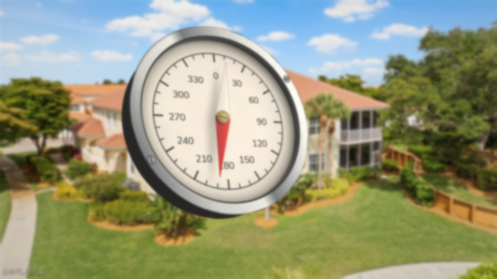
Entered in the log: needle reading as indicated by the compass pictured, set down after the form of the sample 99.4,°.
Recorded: 190,°
